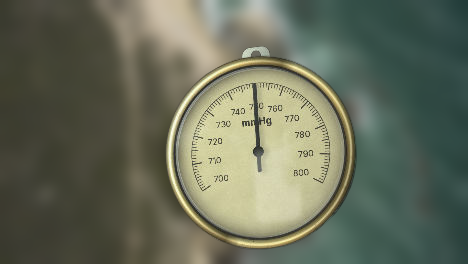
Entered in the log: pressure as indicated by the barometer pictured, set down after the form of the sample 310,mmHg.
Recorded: 750,mmHg
